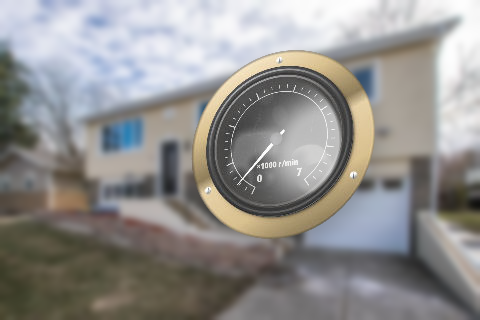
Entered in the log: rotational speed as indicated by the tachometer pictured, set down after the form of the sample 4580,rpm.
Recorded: 400,rpm
